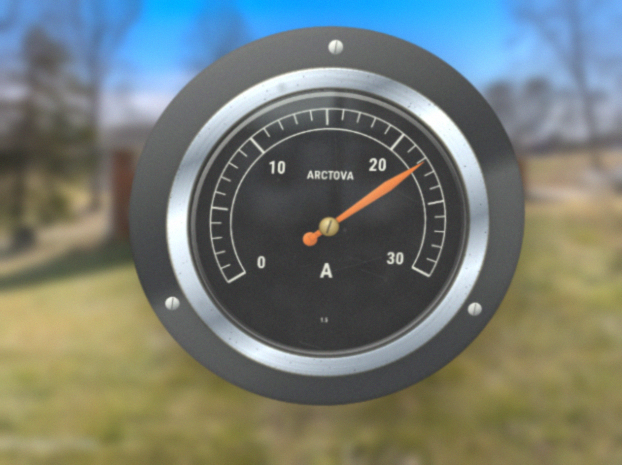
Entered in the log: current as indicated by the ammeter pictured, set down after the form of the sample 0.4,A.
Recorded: 22,A
